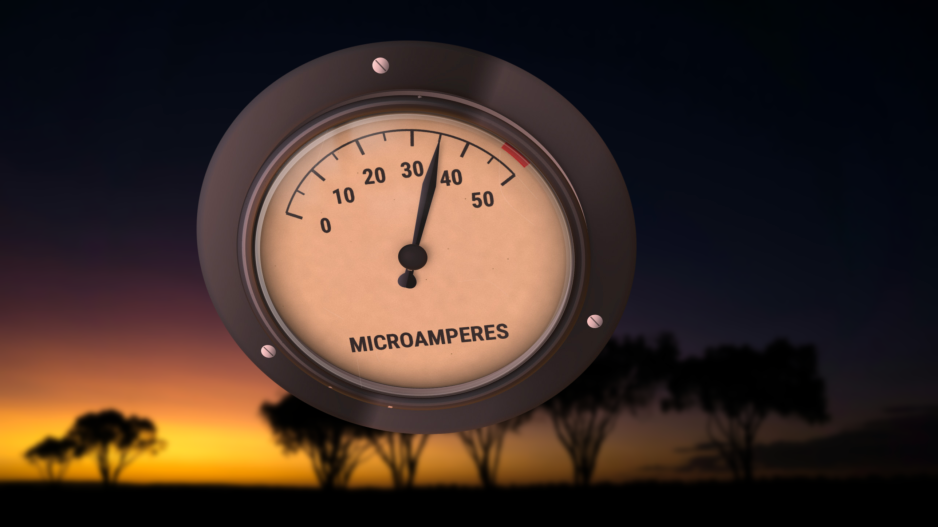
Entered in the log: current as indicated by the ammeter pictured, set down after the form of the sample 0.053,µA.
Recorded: 35,µA
